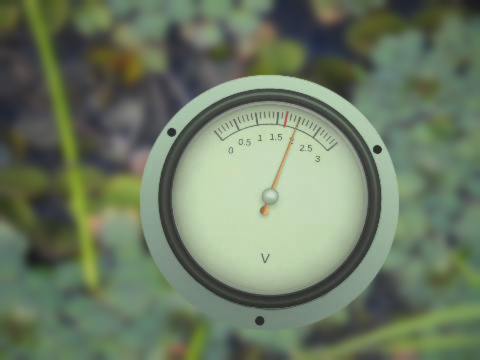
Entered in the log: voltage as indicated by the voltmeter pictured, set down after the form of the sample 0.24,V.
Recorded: 2,V
